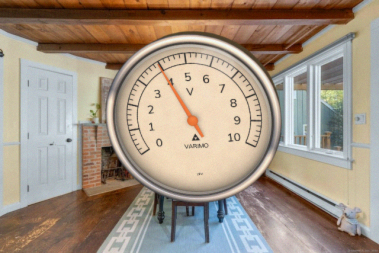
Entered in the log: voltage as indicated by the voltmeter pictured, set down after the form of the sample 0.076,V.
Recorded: 4,V
